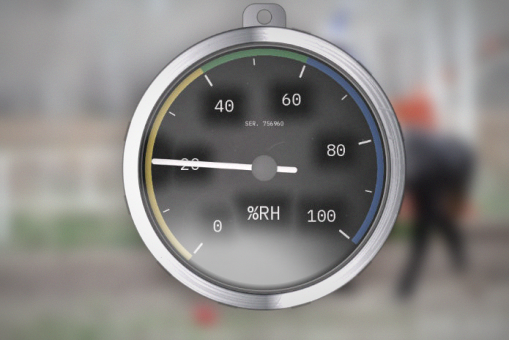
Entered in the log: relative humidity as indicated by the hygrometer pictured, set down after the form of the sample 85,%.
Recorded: 20,%
